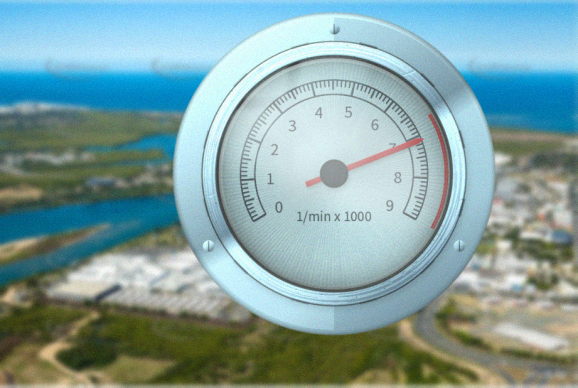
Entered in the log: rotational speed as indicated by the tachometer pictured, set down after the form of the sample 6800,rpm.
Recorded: 7100,rpm
